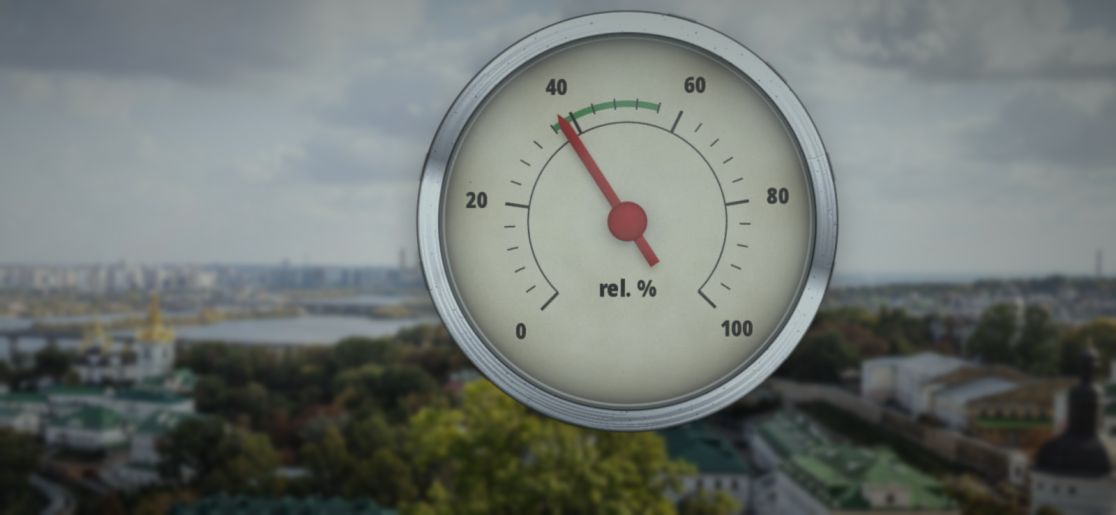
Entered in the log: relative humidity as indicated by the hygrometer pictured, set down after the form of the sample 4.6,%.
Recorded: 38,%
